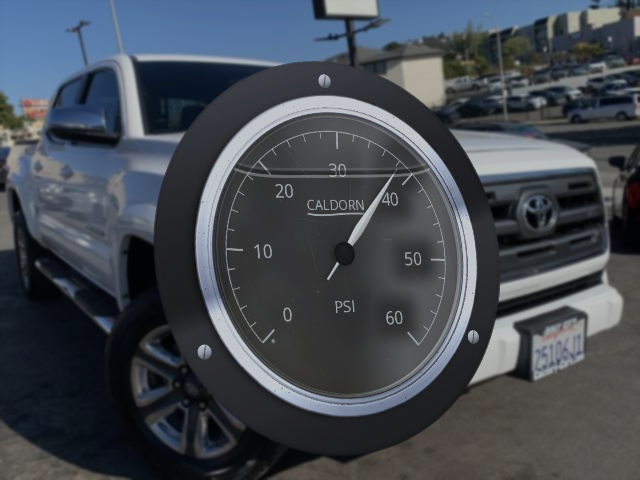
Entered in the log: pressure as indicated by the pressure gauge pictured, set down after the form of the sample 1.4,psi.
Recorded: 38,psi
